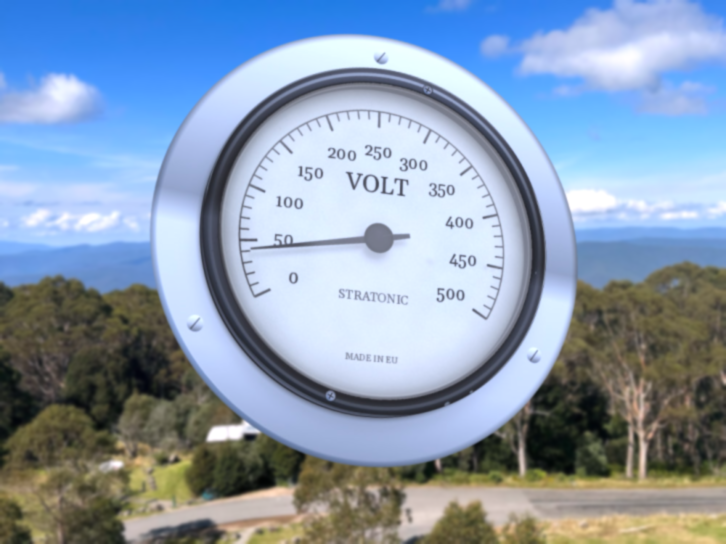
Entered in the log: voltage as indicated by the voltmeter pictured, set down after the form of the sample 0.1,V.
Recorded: 40,V
